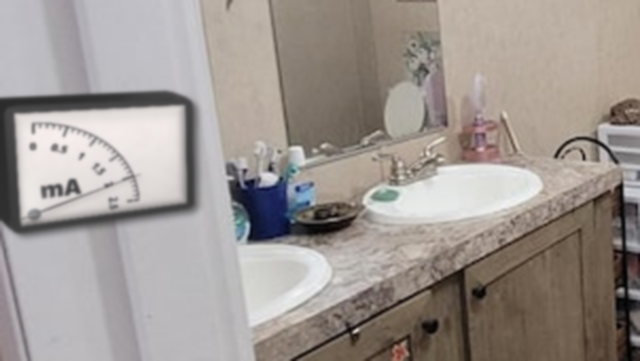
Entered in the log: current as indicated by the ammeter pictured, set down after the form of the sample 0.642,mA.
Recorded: 2,mA
